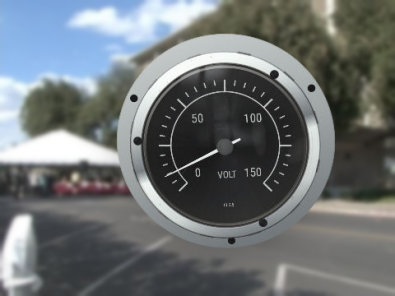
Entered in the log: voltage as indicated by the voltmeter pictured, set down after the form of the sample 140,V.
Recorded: 10,V
